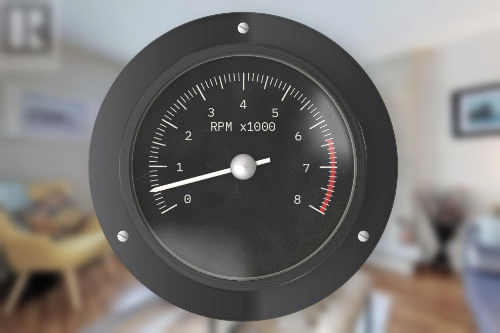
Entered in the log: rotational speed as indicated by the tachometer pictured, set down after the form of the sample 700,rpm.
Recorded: 500,rpm
